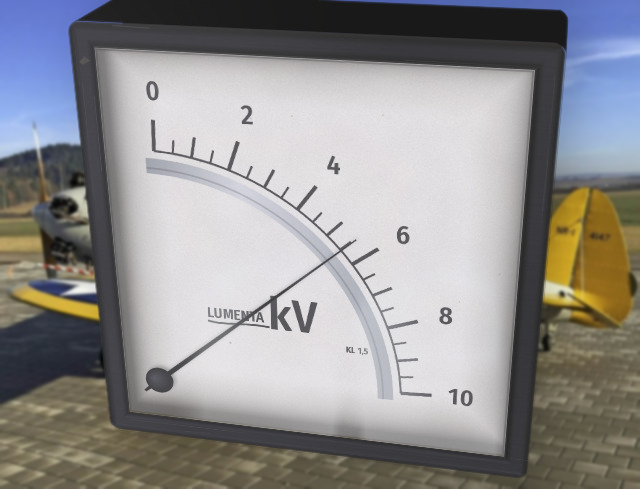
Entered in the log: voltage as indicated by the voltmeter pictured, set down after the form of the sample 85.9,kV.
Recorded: 5.5,kV
